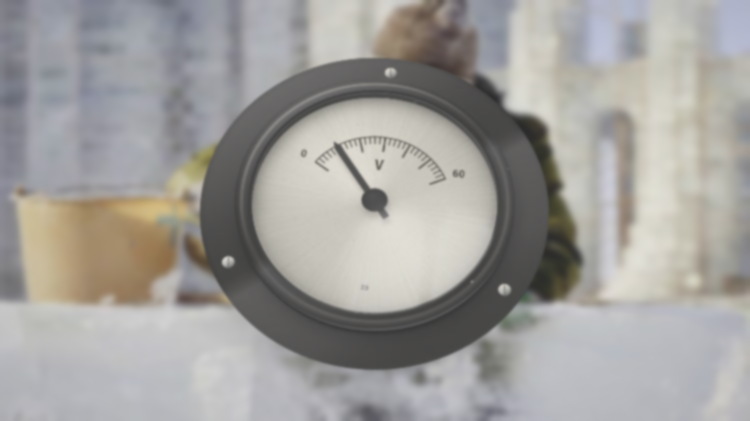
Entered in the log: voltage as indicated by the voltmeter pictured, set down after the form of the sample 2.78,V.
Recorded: 10,V
